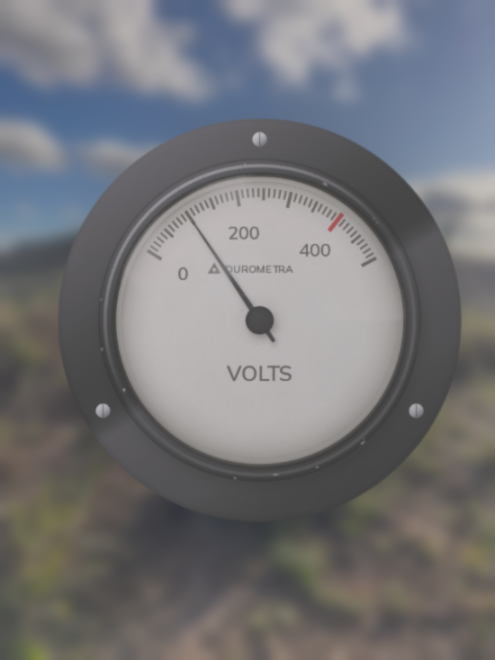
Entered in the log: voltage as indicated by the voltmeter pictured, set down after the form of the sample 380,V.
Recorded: 100,V
